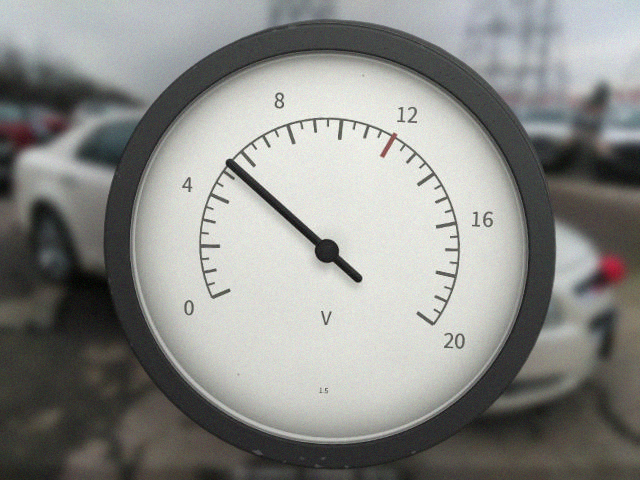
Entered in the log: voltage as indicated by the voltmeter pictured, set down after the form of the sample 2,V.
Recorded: 5.5,V
